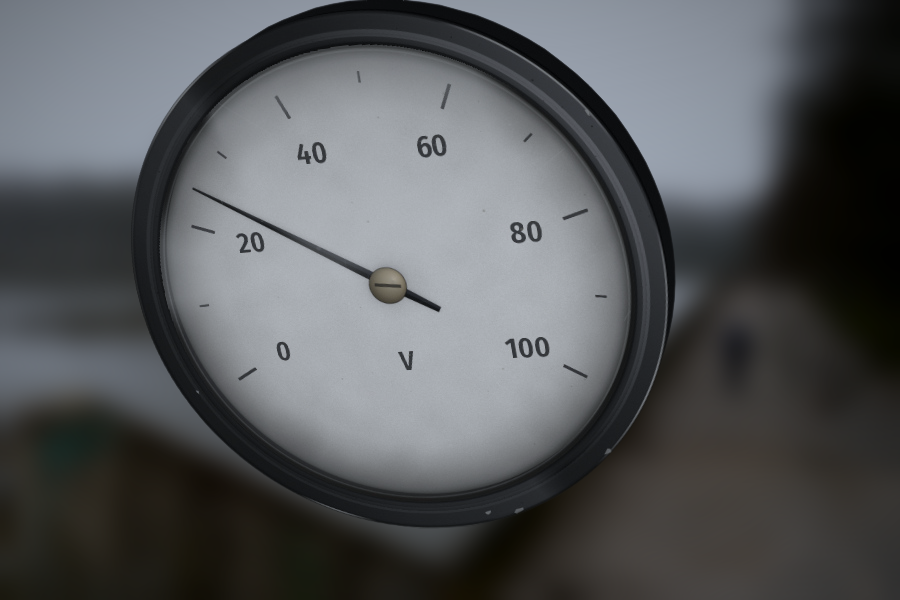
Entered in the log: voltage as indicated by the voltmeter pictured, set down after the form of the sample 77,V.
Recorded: 25,V
